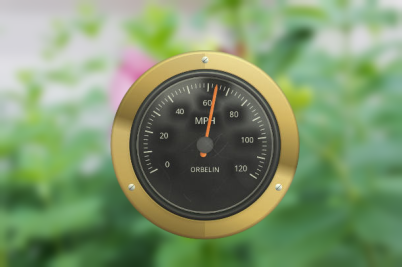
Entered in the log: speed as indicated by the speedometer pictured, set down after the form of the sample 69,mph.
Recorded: 64,mph
